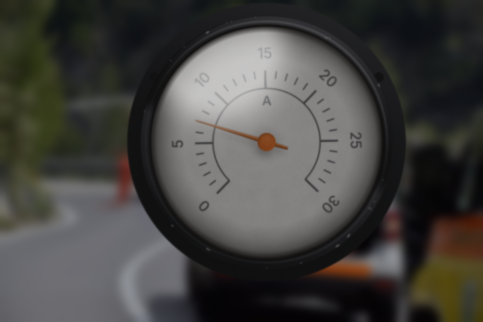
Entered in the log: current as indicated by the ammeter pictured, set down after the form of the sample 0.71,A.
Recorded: 7,A
